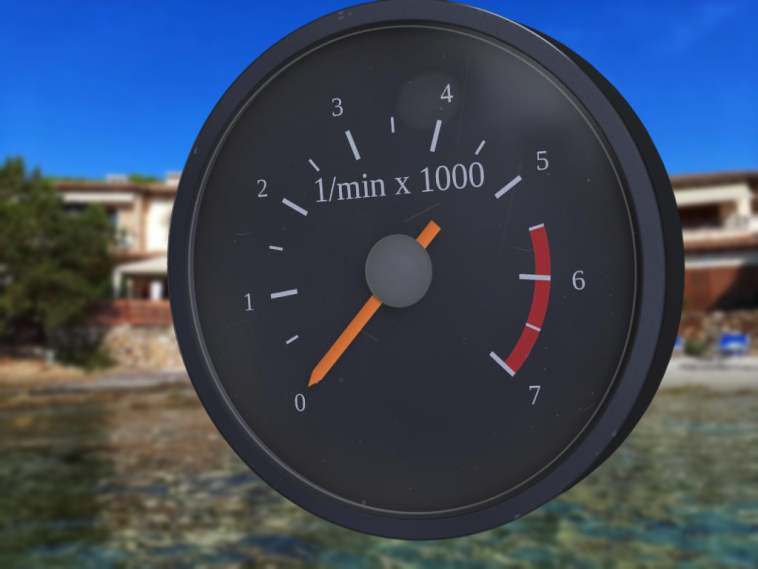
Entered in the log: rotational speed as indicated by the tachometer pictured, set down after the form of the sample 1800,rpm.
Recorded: 0,rpm
